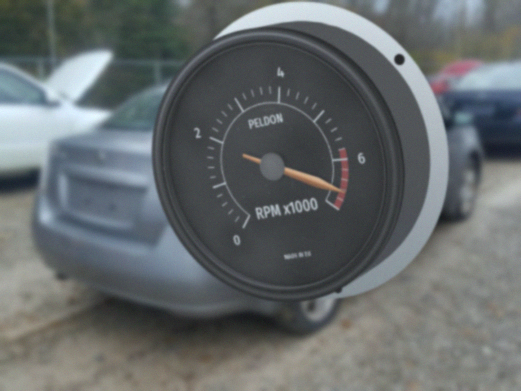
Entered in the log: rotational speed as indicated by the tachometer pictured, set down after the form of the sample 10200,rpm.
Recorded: 6600,rpm
